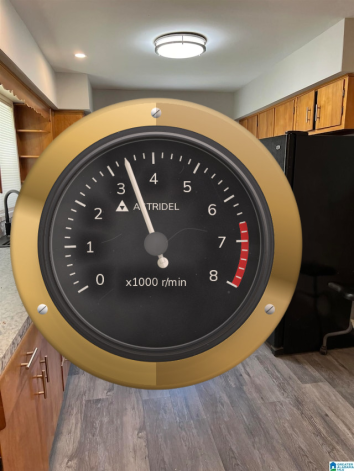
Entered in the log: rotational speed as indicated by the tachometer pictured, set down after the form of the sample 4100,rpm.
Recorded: 3400,rpm
